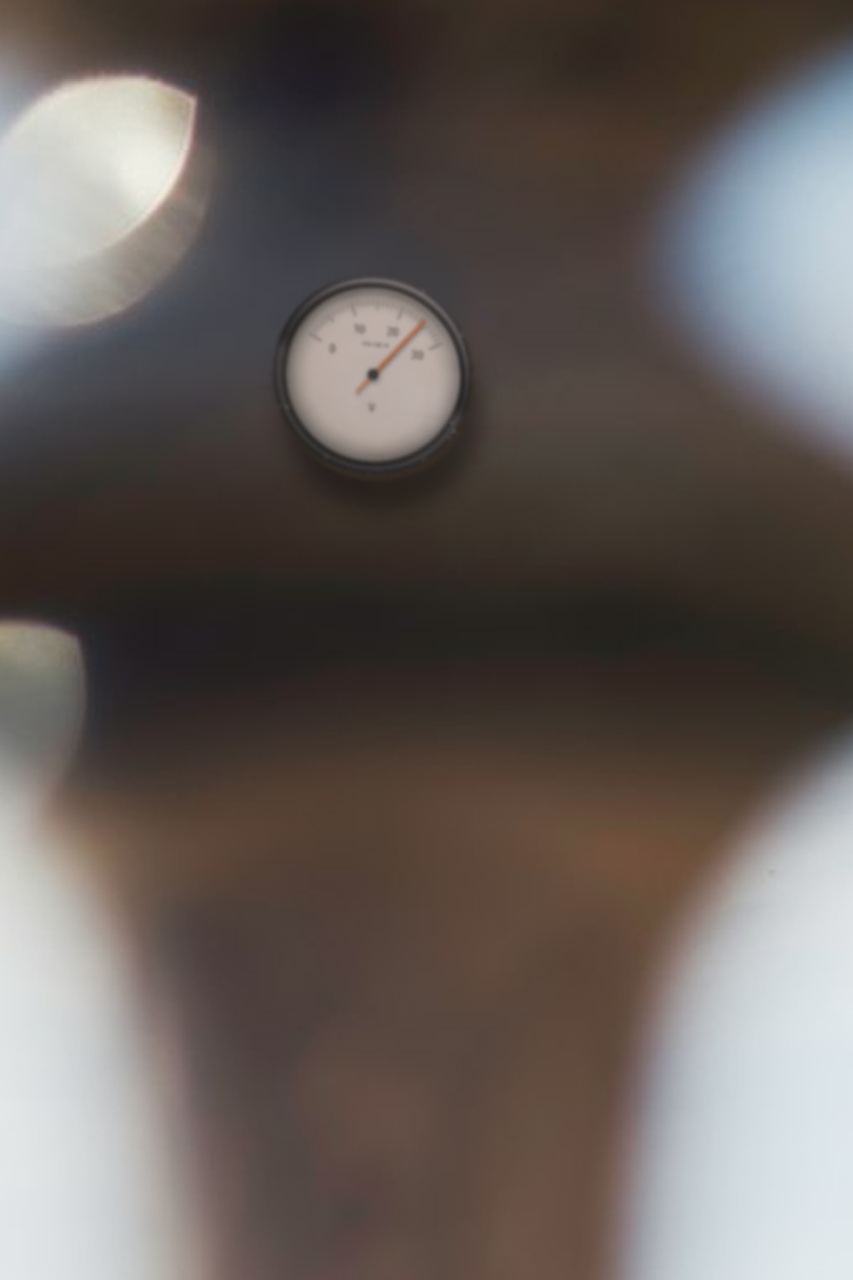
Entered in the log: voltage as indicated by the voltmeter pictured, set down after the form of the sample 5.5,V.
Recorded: 25,V
